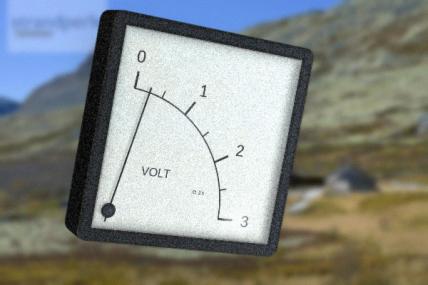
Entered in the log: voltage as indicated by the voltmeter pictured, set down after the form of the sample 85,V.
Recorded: 0.25,V
